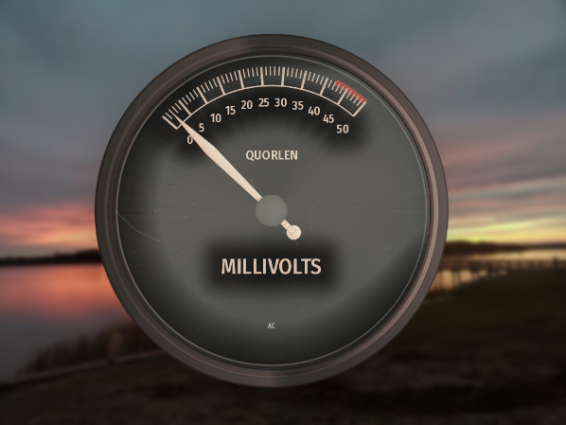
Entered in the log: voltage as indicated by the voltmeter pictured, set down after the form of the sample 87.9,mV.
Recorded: 2,mV
